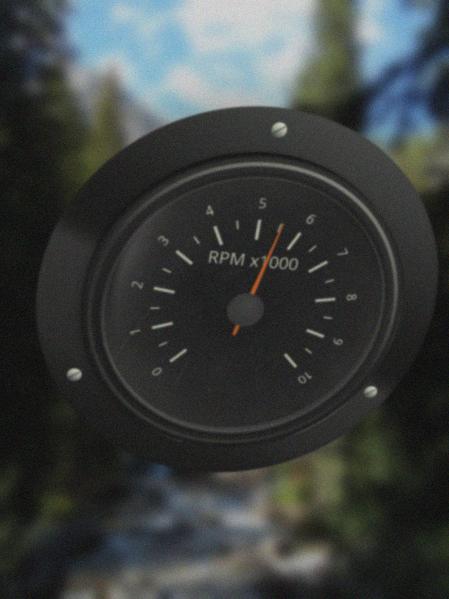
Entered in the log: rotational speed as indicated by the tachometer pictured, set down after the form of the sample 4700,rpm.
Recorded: 5500,rpm
